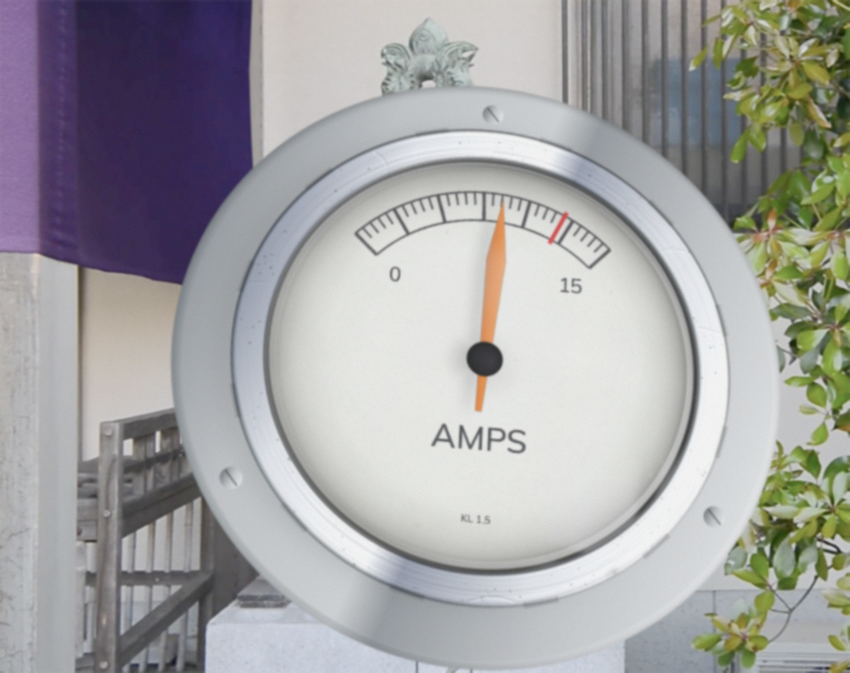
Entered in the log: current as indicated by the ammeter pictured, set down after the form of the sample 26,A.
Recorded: 8.5,A
